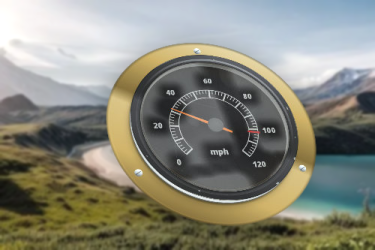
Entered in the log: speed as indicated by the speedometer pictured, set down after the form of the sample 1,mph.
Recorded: 30,mph
